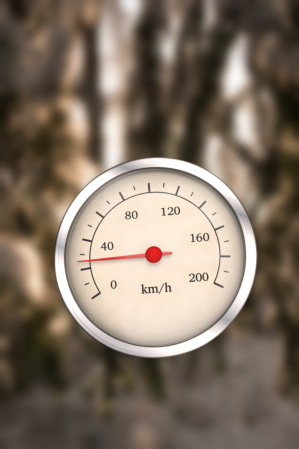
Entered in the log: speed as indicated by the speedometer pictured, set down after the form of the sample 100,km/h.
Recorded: 25,km/h
